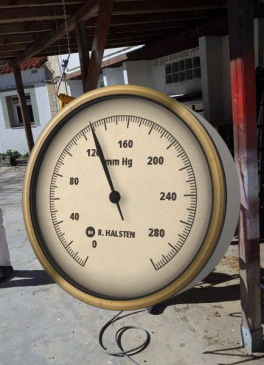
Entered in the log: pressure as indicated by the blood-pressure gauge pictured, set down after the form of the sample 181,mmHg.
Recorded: 130,mmHg
